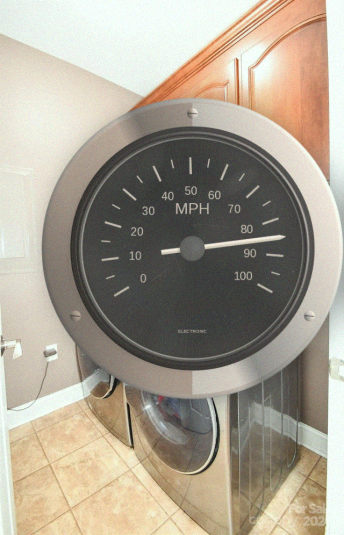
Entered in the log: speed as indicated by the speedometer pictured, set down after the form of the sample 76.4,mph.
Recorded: 85,mph
